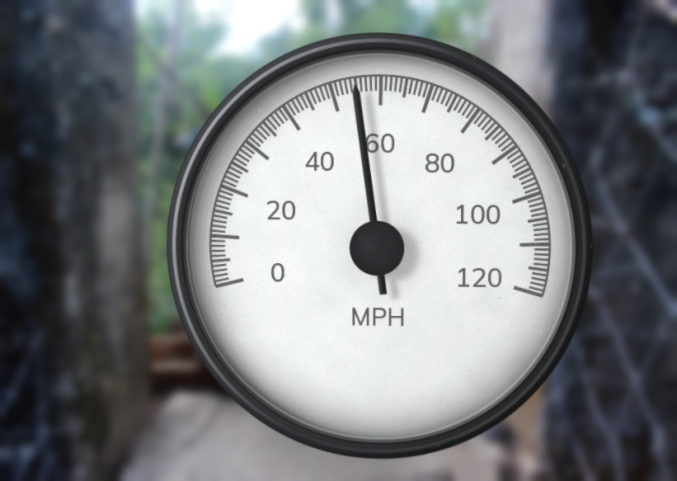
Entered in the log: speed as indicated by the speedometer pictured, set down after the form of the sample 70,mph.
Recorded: 55,mph
